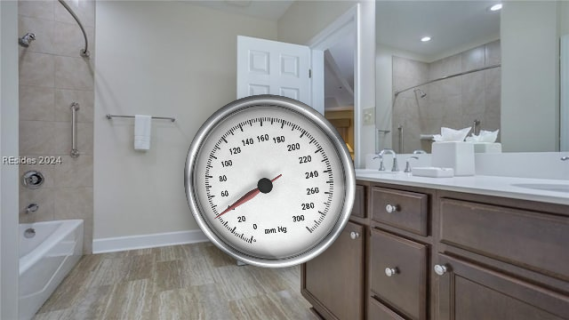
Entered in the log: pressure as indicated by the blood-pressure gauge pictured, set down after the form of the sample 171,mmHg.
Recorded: 40,mmHg
